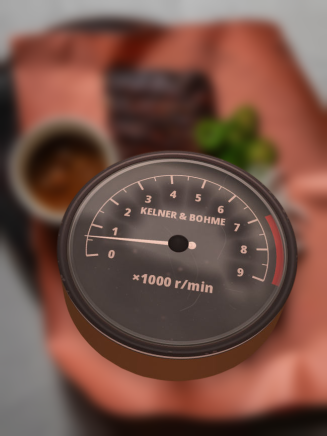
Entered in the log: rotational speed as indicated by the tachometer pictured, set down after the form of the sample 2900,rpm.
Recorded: 500,rpm
